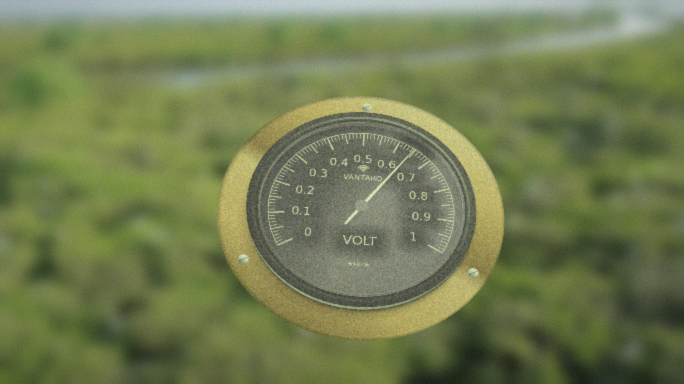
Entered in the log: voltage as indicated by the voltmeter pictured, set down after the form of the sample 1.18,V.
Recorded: 0.65,V
